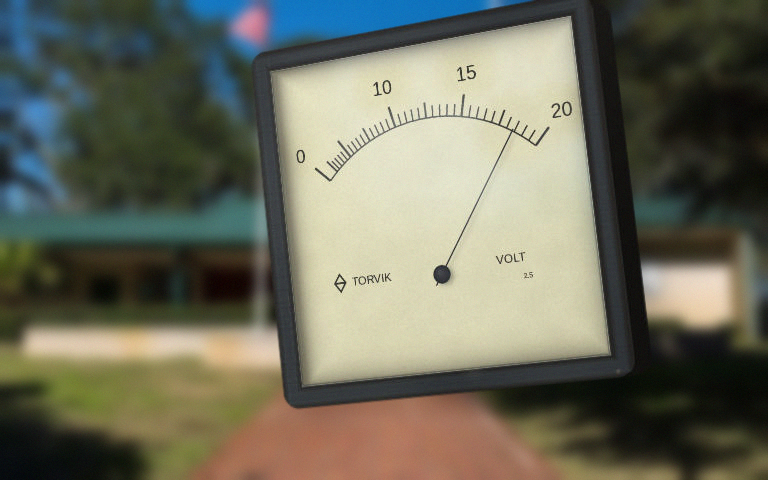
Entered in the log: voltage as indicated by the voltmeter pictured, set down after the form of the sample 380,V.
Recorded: 18.5,V
